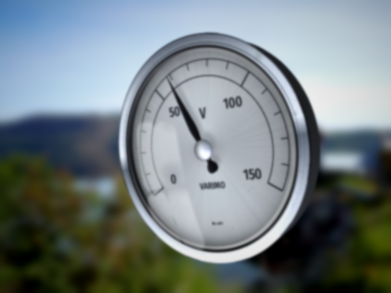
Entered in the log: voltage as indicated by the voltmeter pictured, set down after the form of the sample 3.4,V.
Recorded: 60,V
